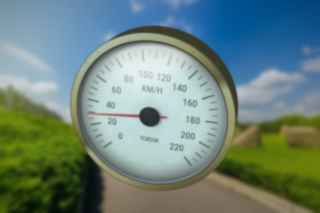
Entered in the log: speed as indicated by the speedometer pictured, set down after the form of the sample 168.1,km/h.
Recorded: 30,km/h
